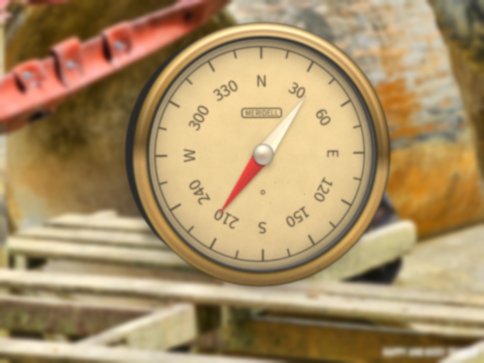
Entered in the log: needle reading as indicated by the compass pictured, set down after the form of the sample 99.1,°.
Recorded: 217.5,°
